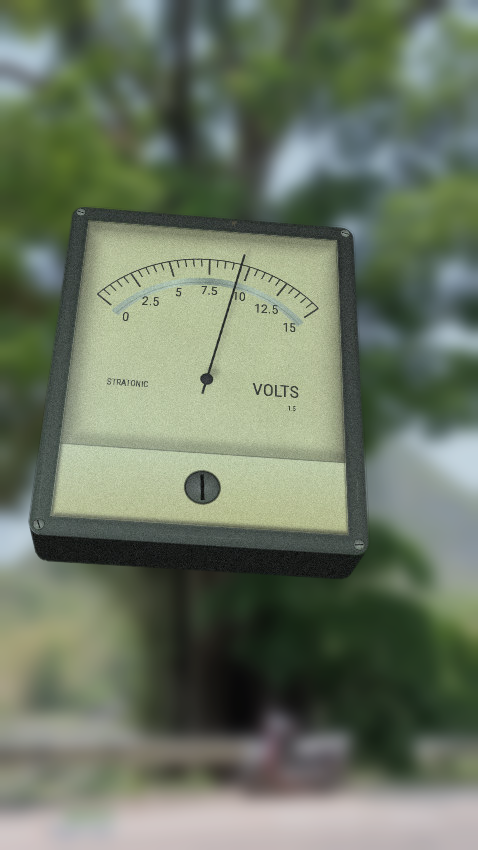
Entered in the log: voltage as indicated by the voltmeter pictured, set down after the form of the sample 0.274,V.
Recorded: 9.5,V
